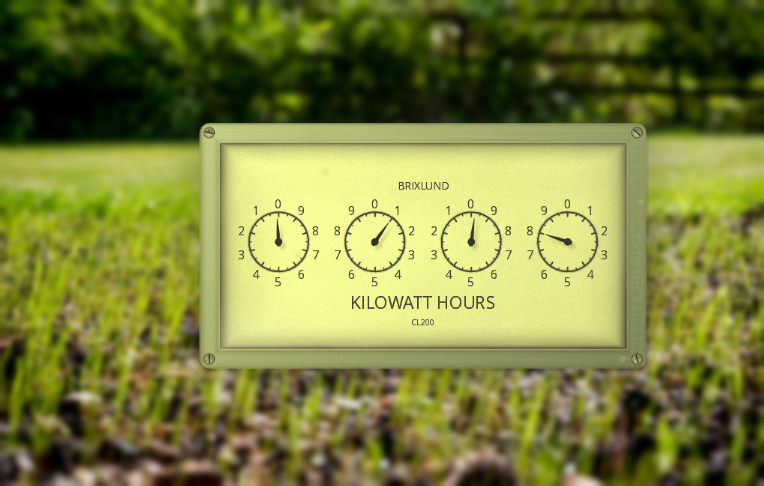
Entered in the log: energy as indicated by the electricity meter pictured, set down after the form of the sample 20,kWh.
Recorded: 98,kWh
